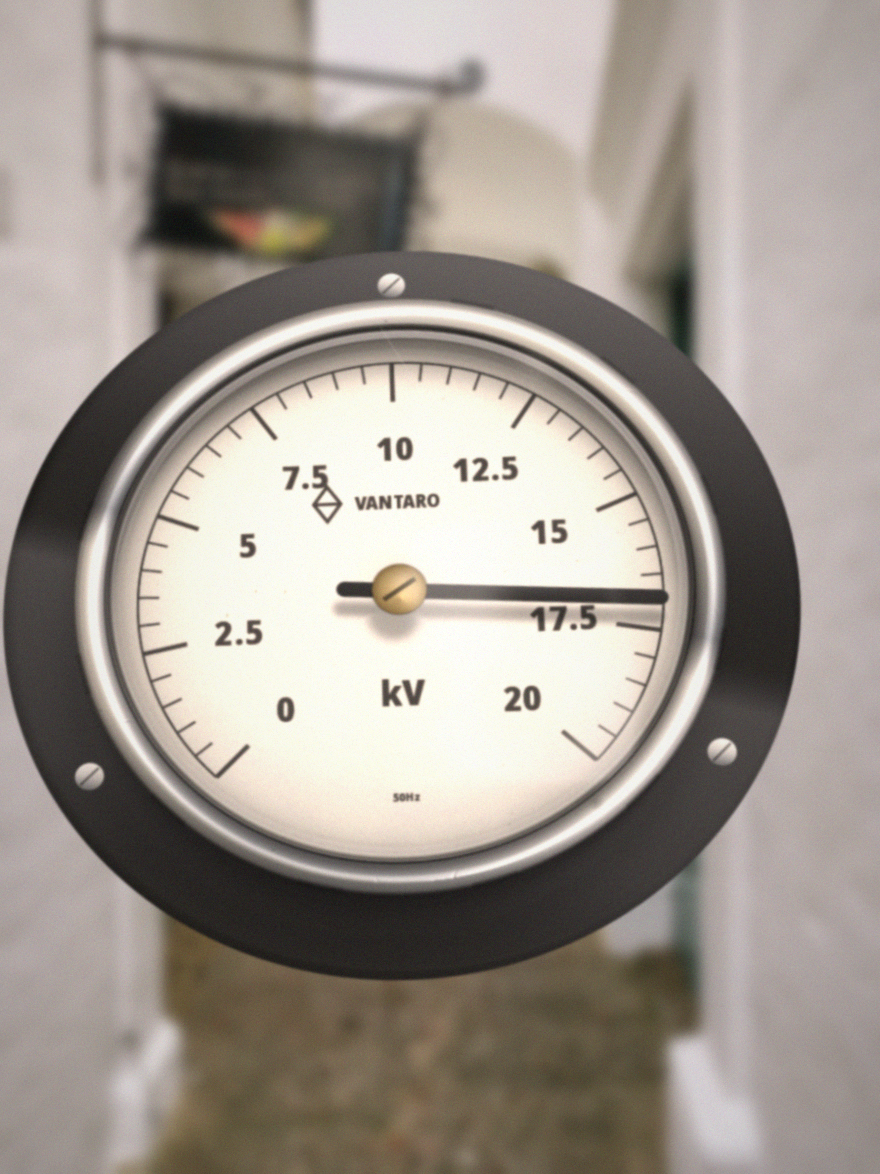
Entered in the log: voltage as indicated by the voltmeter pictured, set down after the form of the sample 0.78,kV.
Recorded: 17,kV
